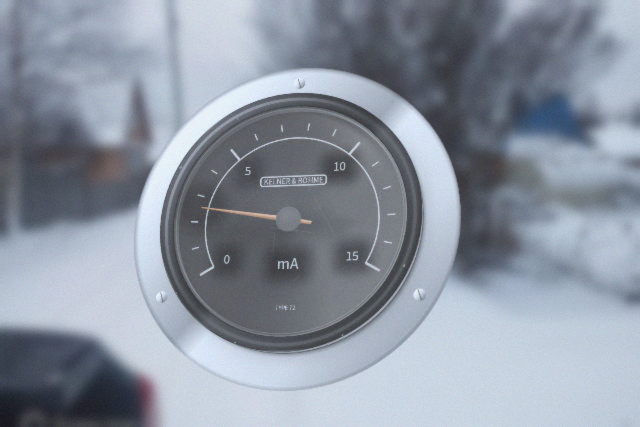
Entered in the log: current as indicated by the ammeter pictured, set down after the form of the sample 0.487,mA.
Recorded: 2.5,mA
